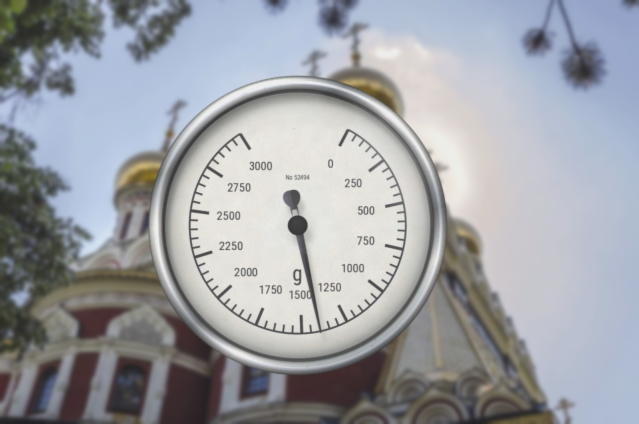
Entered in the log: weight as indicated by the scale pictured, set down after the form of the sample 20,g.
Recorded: 1400,g
